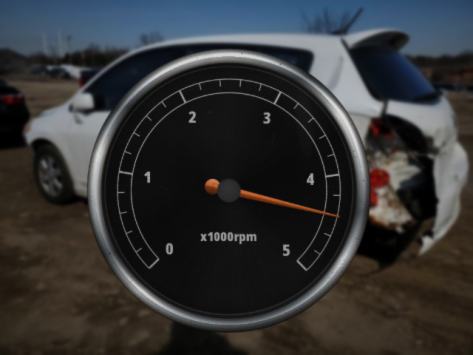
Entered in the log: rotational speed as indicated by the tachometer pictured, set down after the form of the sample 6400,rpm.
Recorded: 4400,rpm
